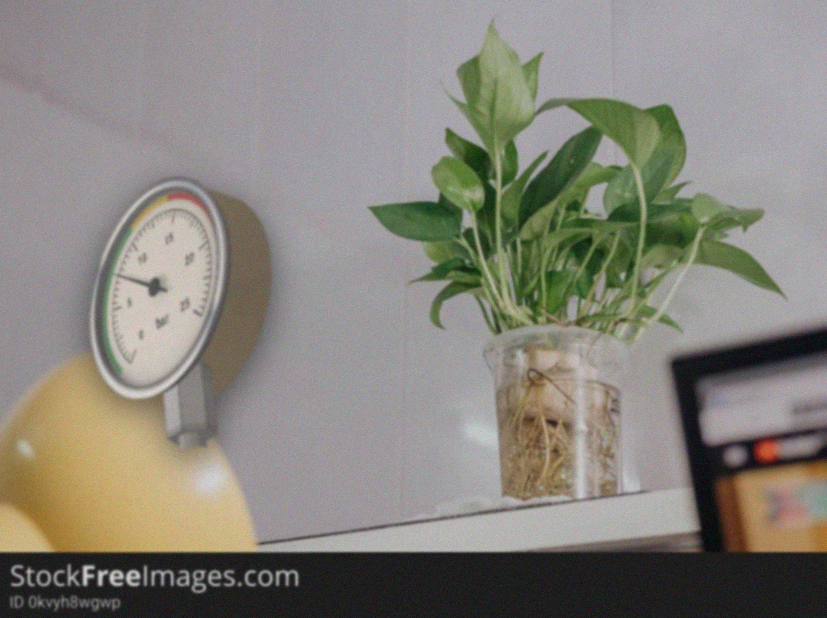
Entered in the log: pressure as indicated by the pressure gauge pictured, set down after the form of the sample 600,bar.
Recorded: 7.5,bar
